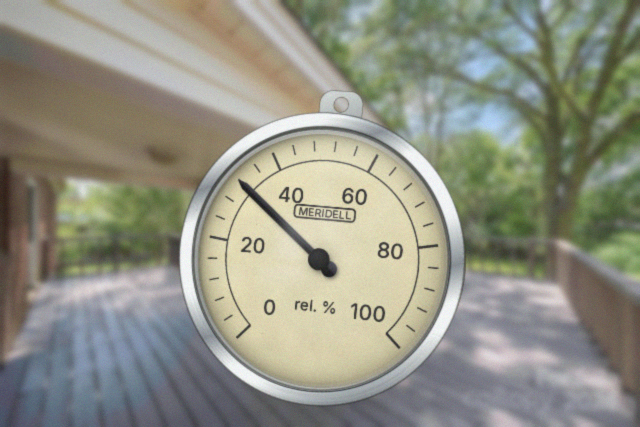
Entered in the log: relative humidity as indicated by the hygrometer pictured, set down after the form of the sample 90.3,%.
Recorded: 32,%
